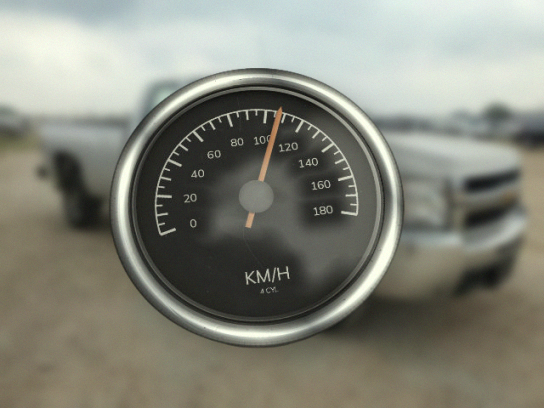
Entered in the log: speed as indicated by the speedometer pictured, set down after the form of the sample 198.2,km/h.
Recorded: 107.5,km/h
